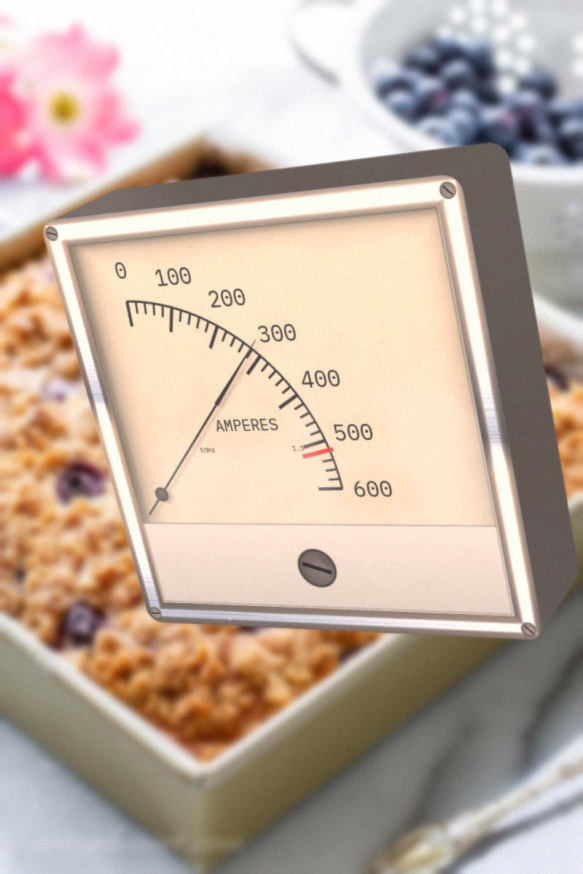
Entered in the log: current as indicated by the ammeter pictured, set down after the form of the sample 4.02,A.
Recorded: 280,A
